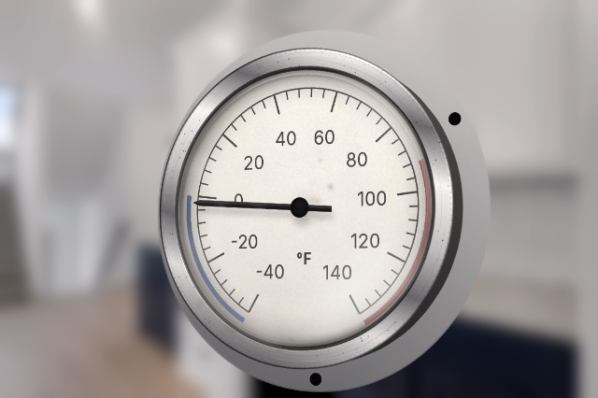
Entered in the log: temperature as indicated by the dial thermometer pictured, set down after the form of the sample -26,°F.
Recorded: -2,°F
